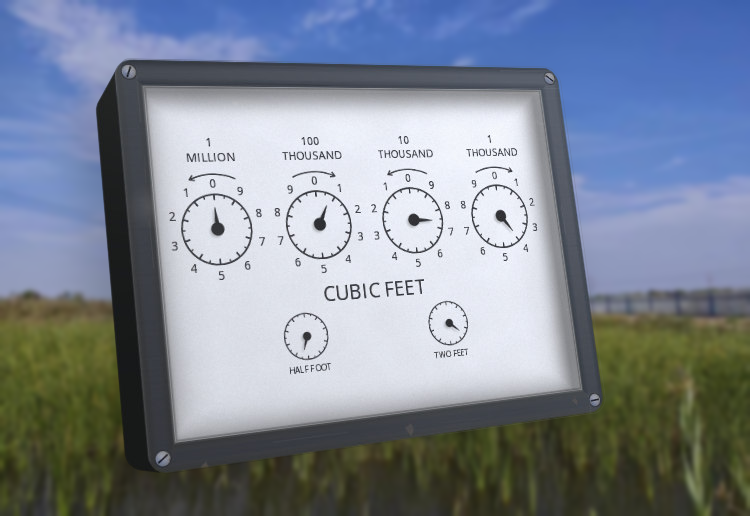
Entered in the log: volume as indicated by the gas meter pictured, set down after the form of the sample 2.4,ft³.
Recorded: 7400,ft³
